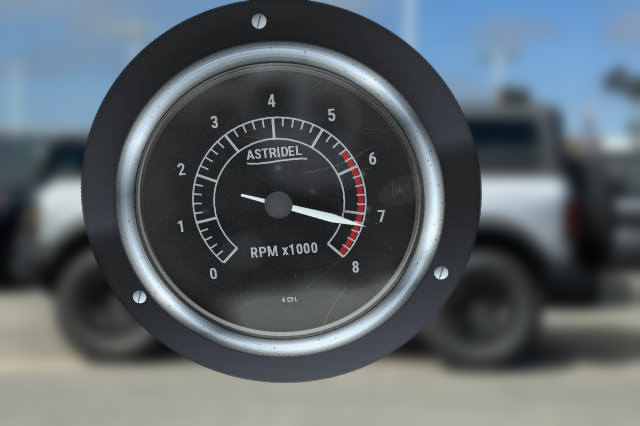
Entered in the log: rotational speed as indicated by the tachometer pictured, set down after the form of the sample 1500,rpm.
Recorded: 7200,rpm
